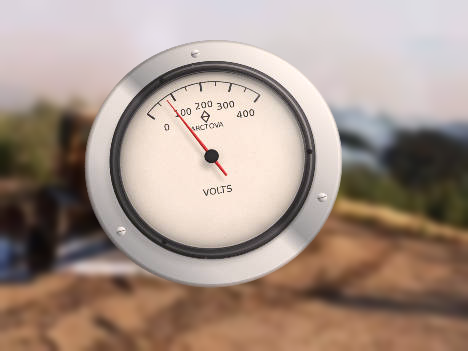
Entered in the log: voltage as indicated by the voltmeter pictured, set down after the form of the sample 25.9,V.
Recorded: 75,V
